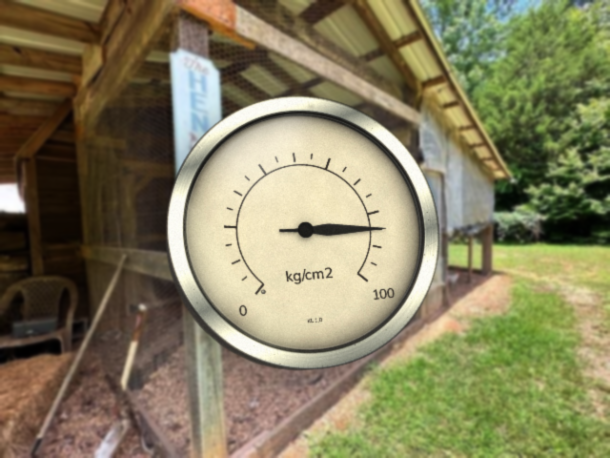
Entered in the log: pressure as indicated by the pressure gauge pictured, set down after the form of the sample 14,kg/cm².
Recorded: 85,kg/cm²
